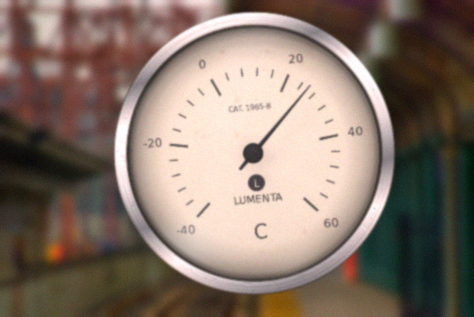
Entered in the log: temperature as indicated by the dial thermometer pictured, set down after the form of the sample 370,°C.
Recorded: 26,°C
